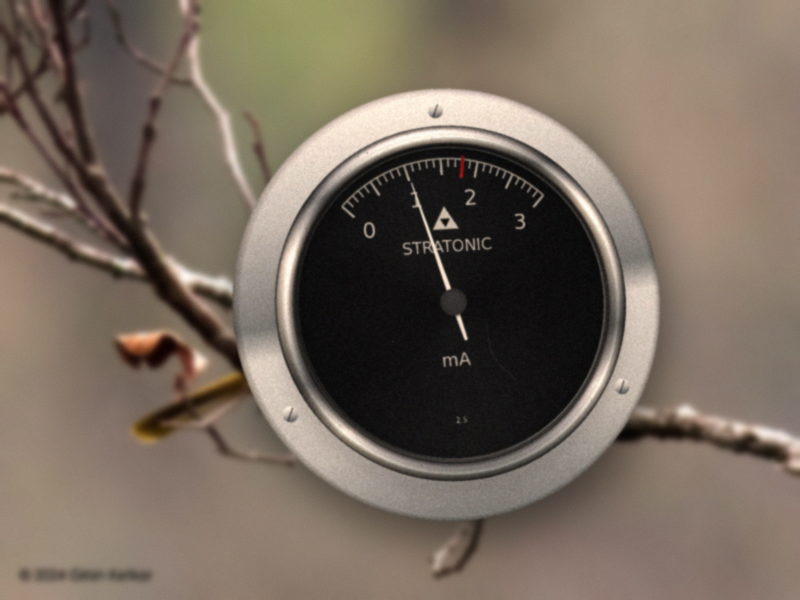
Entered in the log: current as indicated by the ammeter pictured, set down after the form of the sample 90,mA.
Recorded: 1,mA
